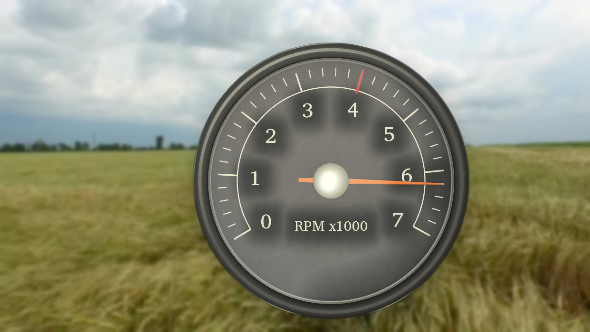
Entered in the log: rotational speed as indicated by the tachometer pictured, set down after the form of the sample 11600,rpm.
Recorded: 6200,rpm
